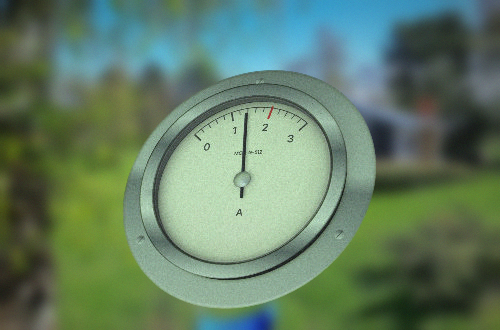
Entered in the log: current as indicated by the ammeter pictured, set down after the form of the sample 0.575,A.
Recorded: 1.4,A
